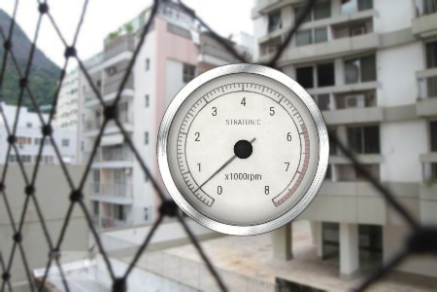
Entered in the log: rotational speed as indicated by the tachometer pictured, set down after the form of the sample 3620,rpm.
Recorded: 500,rpm
